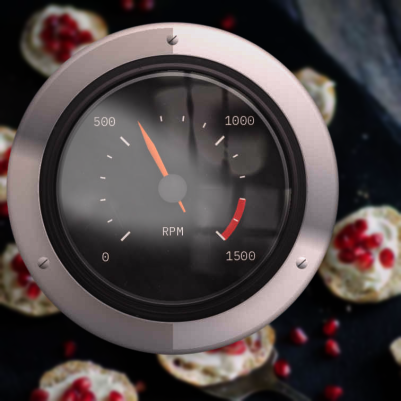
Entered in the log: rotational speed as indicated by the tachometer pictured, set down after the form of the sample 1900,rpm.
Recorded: 600,rpm
